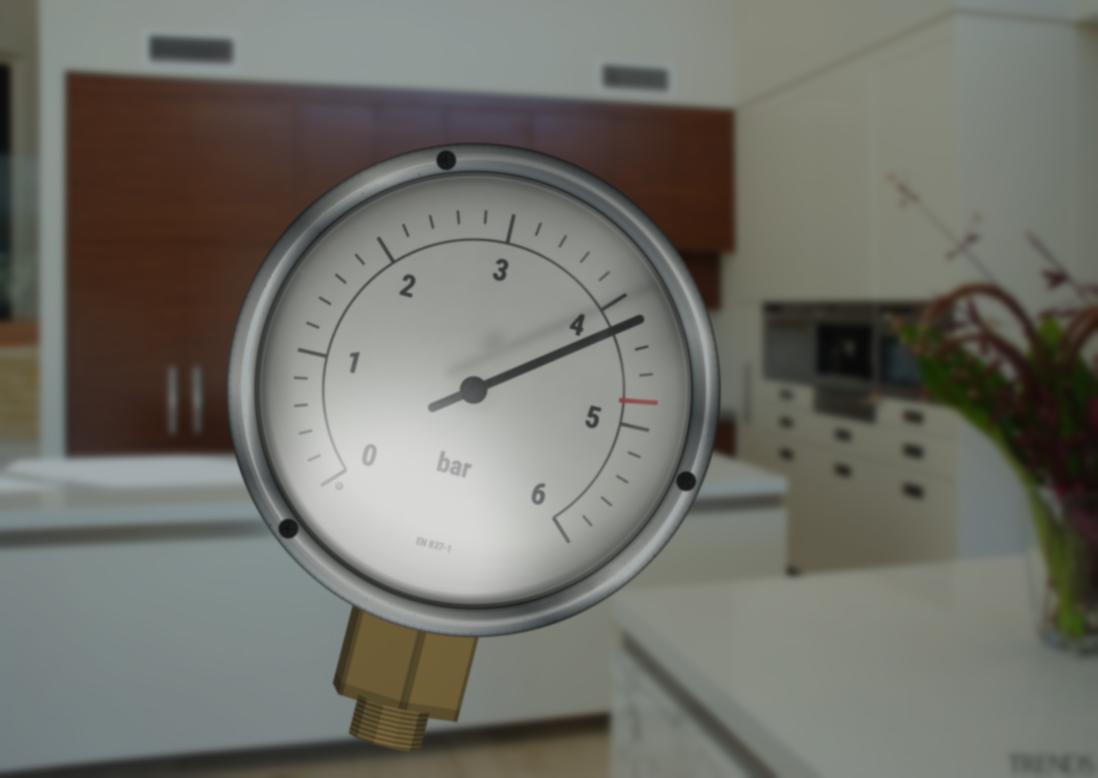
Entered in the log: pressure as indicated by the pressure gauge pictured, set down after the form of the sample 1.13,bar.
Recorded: 4.2,bar
